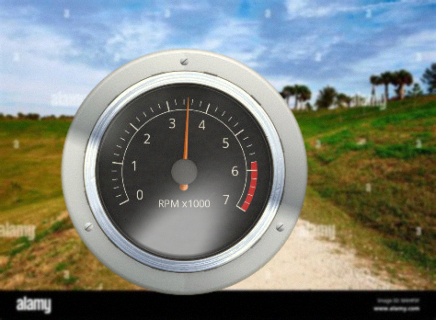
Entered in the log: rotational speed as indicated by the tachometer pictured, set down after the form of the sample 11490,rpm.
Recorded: 3500,rpm
